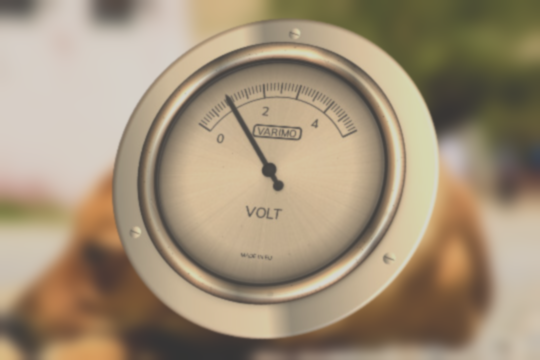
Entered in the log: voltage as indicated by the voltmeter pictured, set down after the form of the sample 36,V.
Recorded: 1,V
